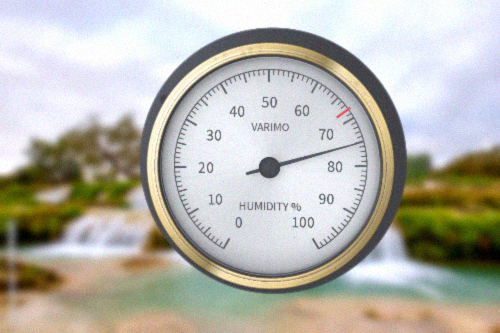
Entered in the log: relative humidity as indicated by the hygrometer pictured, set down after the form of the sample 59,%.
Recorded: 75,%
